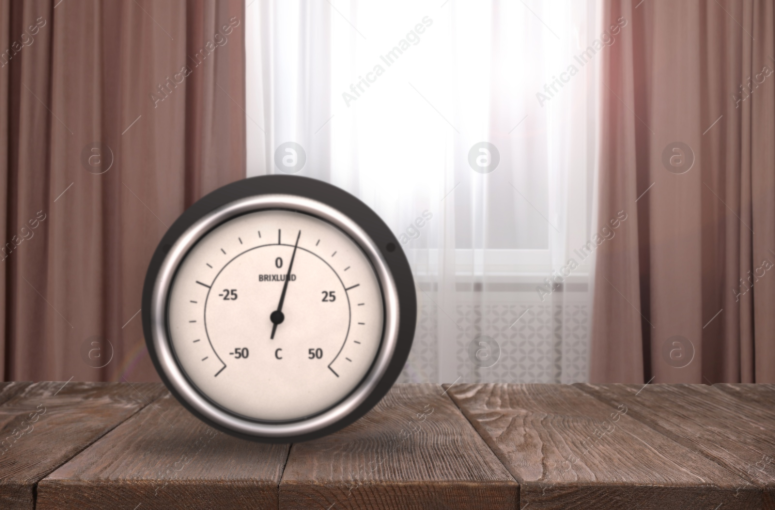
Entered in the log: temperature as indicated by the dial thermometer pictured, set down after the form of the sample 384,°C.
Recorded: 5,°C
